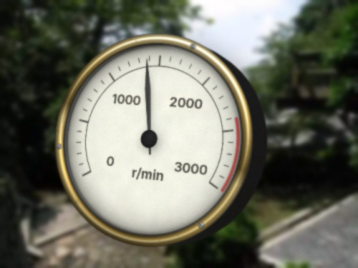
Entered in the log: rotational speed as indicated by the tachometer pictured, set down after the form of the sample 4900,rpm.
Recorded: 1400,rpm
